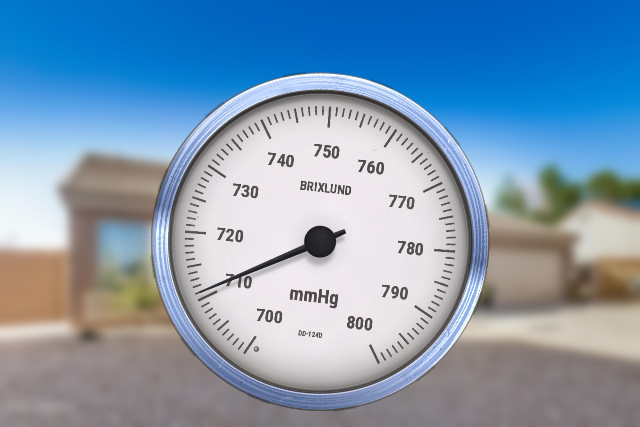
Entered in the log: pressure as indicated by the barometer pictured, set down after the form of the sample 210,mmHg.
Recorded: 711,mmHg
